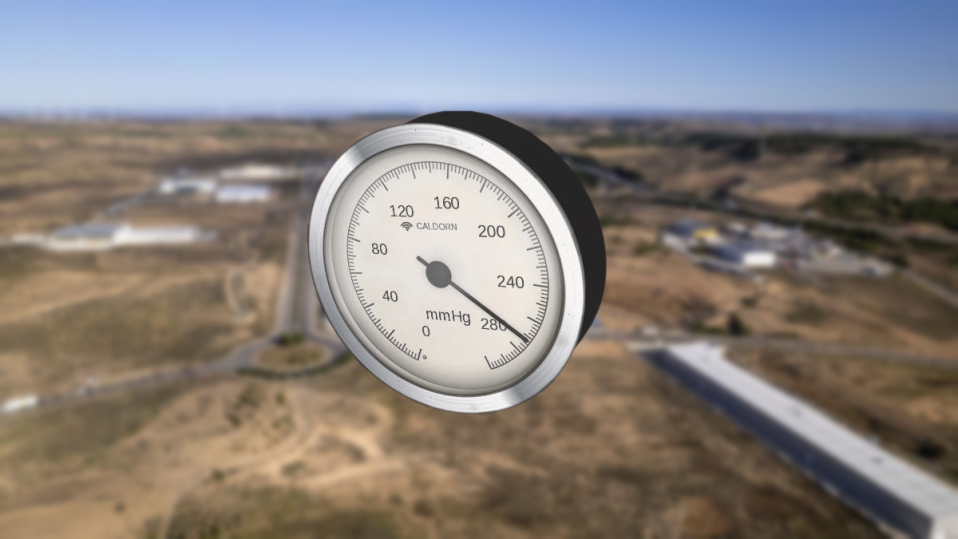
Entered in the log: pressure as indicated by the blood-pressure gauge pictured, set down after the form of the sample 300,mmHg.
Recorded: 270,mmHg
